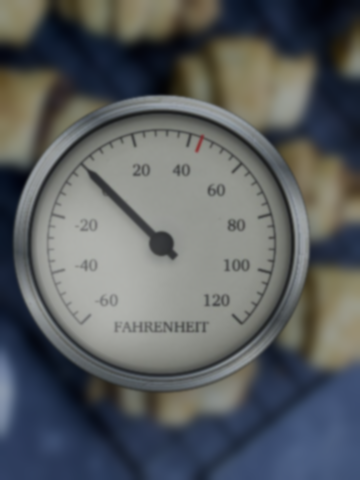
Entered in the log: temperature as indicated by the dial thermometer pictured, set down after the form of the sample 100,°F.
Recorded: 0,°F
